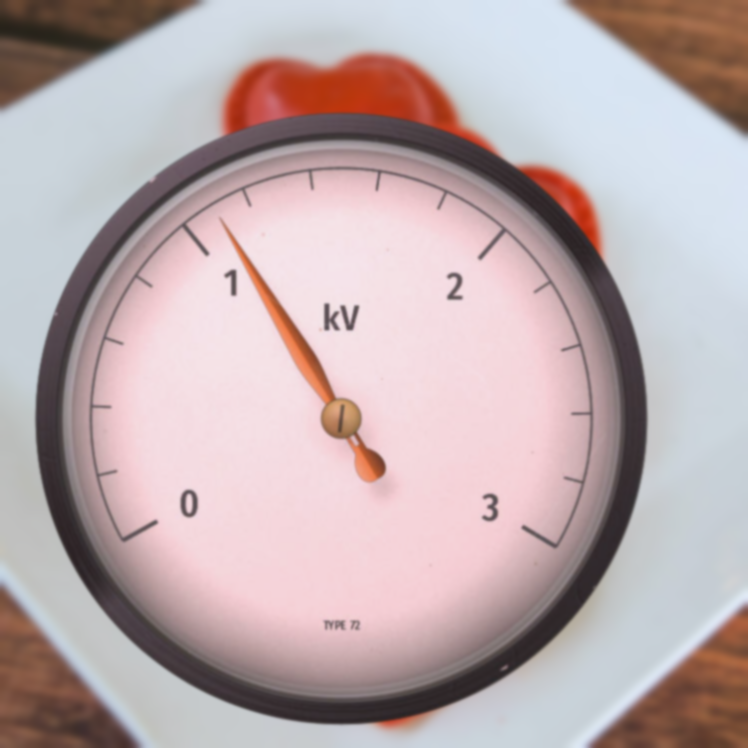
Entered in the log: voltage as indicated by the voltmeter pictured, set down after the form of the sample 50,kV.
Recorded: 1.1,kV
